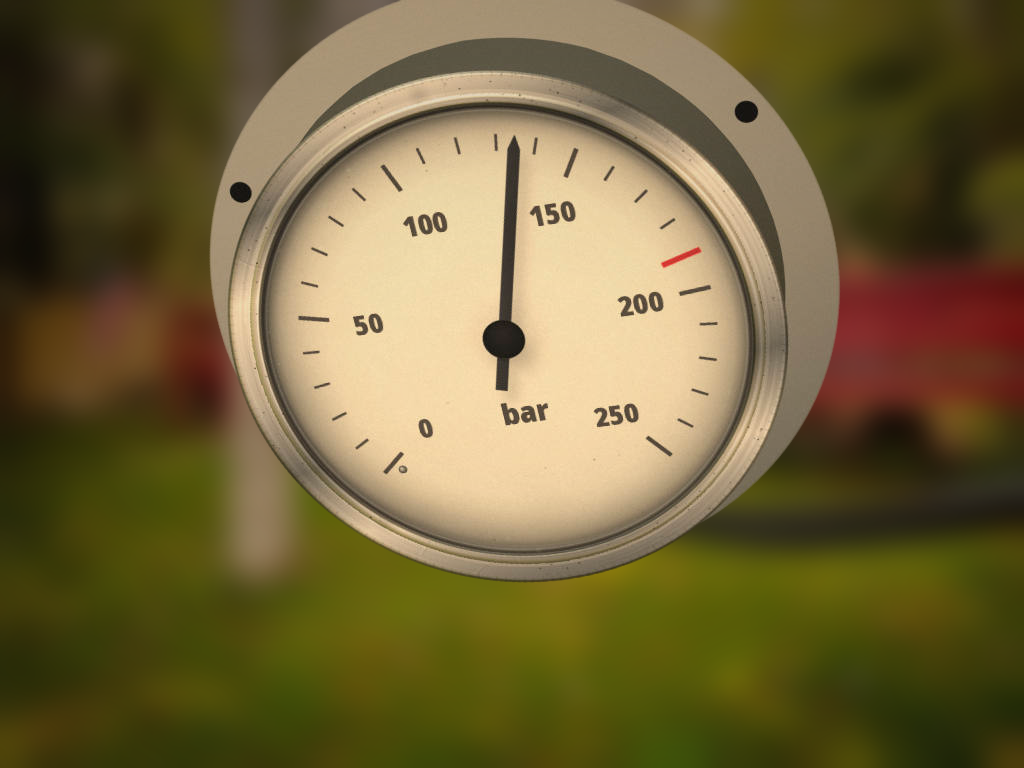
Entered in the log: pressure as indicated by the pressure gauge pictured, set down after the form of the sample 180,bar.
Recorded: 135,bar
